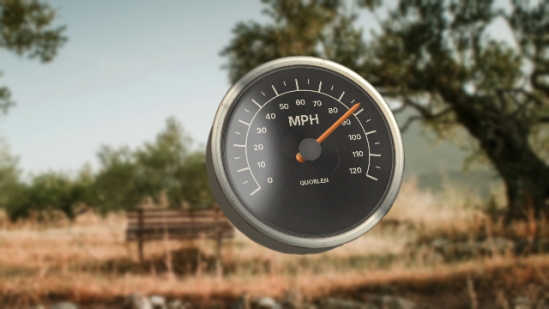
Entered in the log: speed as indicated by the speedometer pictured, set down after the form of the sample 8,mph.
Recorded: 87.5,mph
